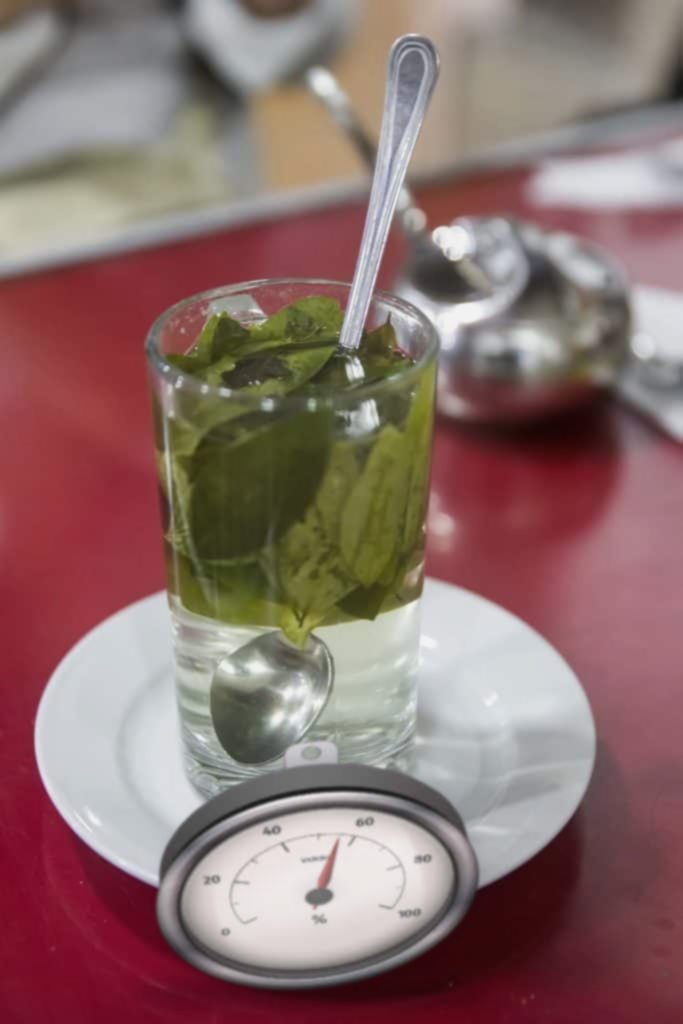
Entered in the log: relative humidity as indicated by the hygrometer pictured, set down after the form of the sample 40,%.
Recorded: 55,%
